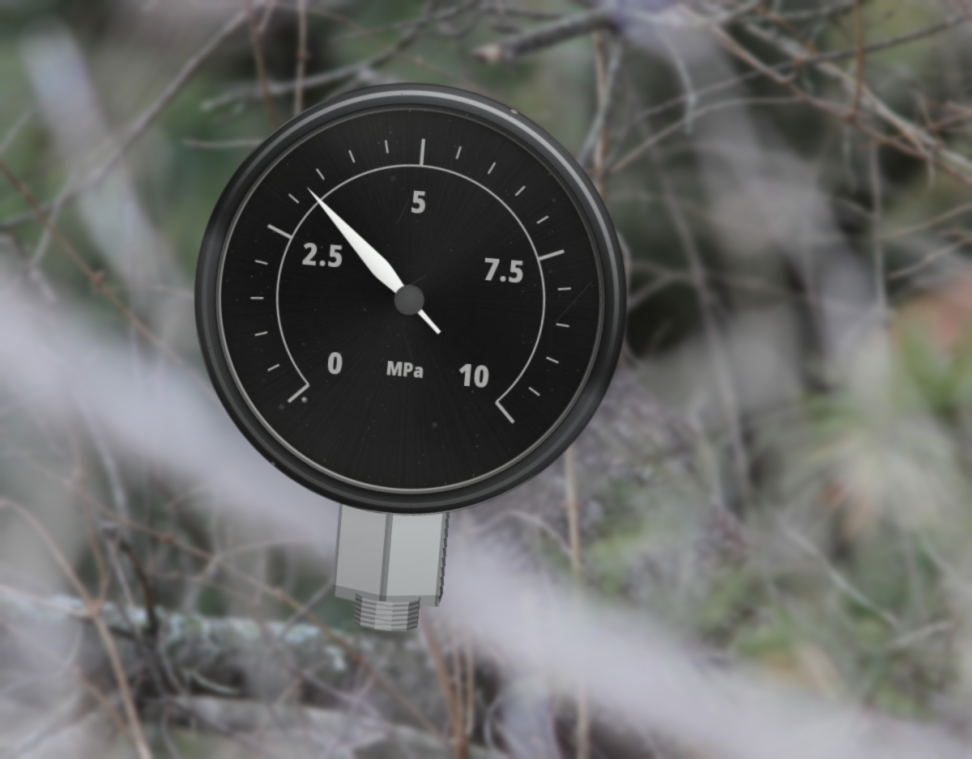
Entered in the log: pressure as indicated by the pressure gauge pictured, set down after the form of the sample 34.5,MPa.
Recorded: 3.25,MPa
